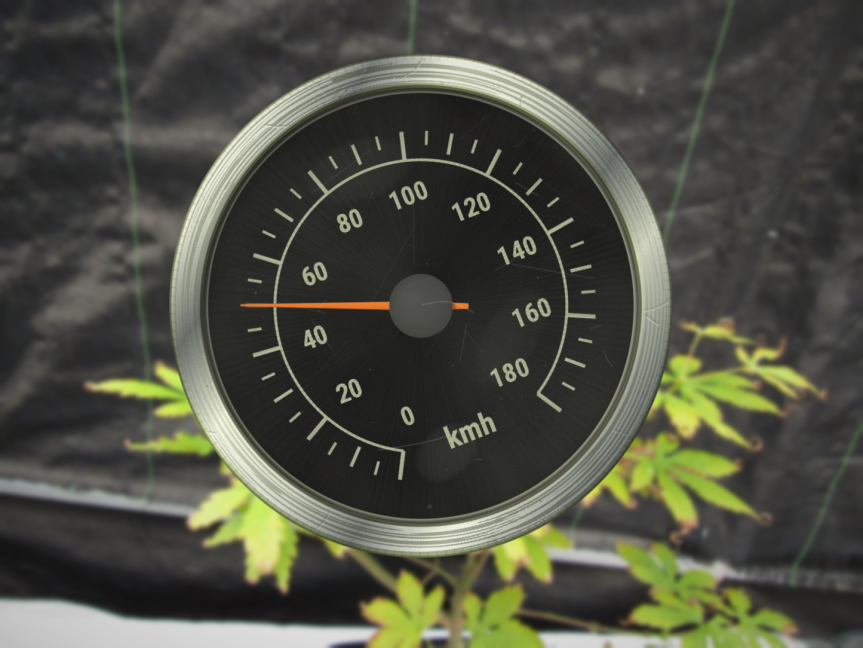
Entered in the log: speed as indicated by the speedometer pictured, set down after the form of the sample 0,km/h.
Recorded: 50,km/h
